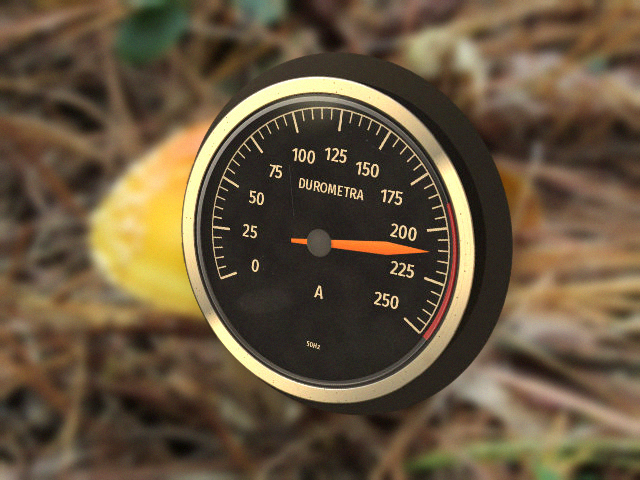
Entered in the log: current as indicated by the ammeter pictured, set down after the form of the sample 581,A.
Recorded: 210,A
